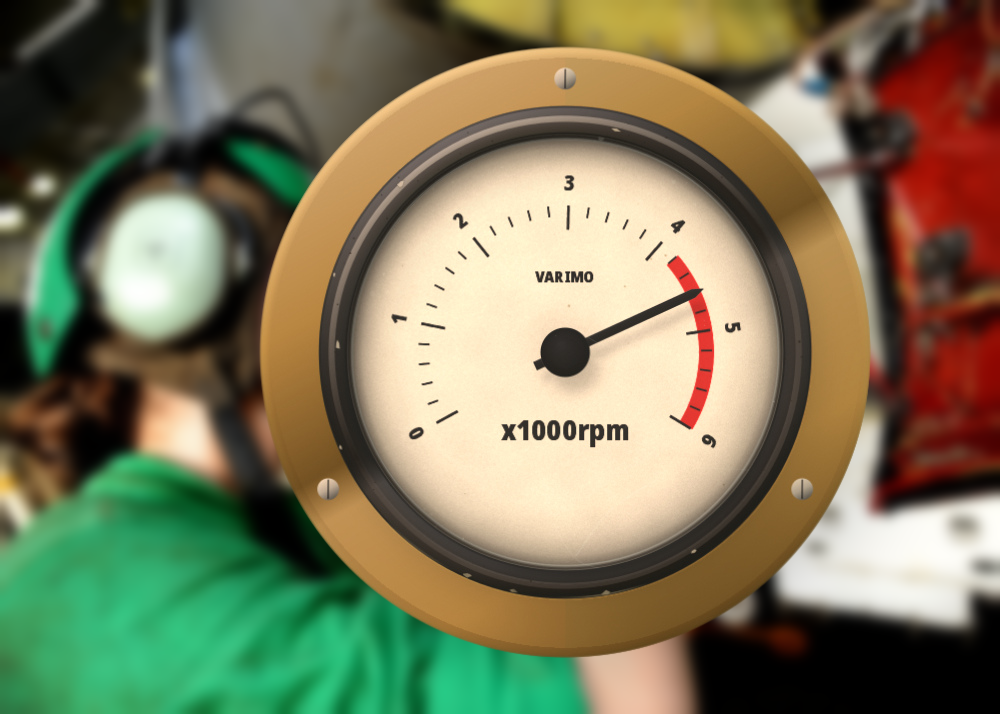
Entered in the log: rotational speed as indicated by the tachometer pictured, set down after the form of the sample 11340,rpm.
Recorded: 4600,rpm
